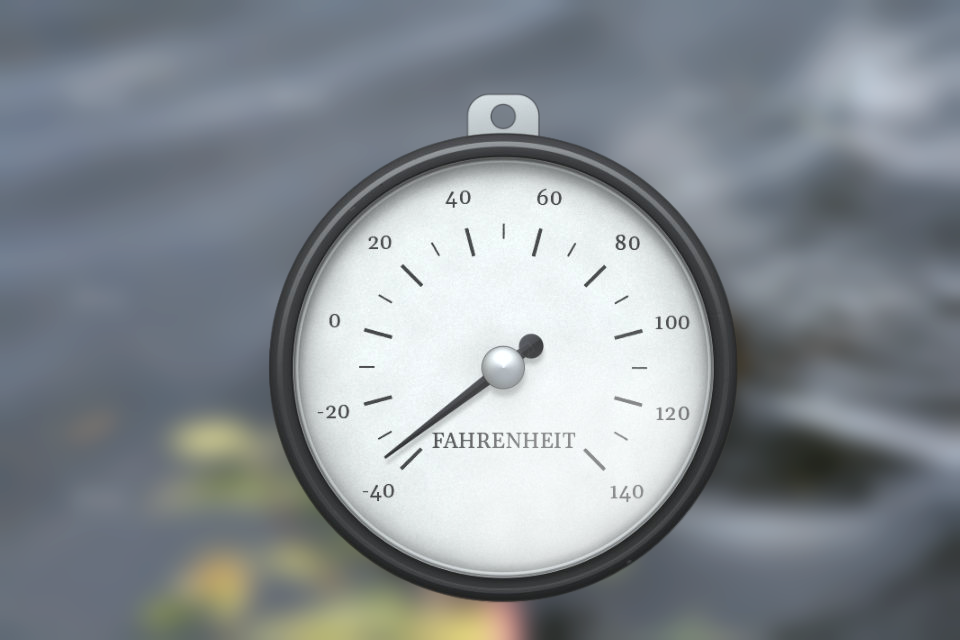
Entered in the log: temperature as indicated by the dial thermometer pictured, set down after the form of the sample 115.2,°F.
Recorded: -35,°F
